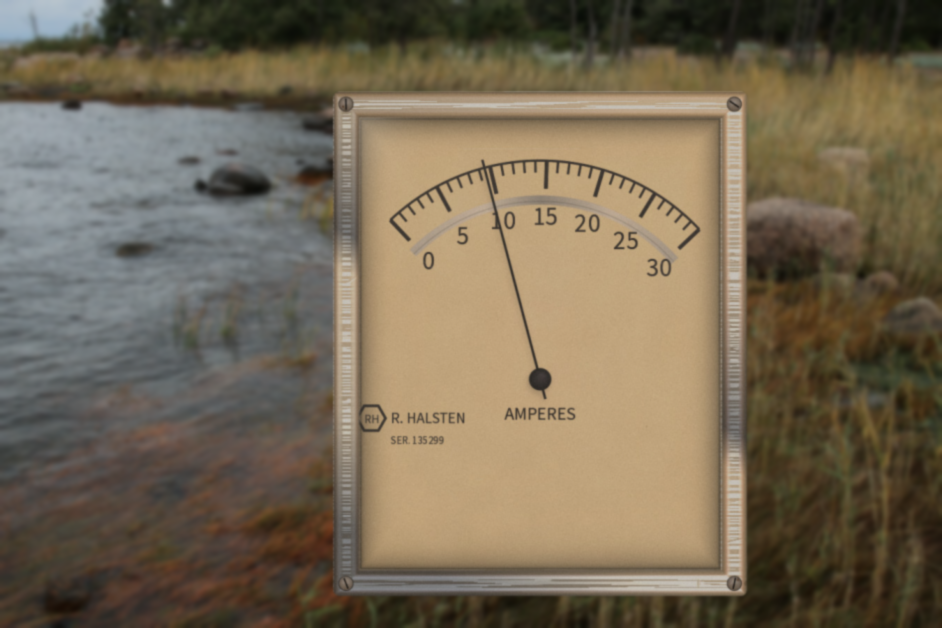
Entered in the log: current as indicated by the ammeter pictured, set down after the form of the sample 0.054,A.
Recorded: 9.5,A
